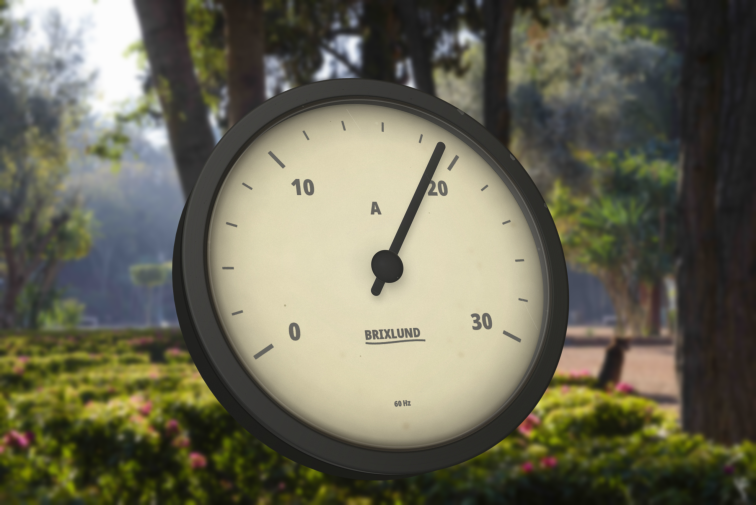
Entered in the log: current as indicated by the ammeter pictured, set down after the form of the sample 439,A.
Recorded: 19,A
